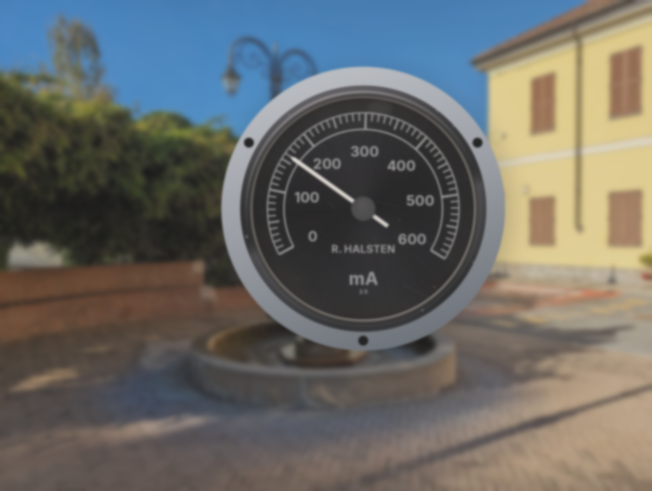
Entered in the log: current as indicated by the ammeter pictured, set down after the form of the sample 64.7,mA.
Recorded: 160,mA
